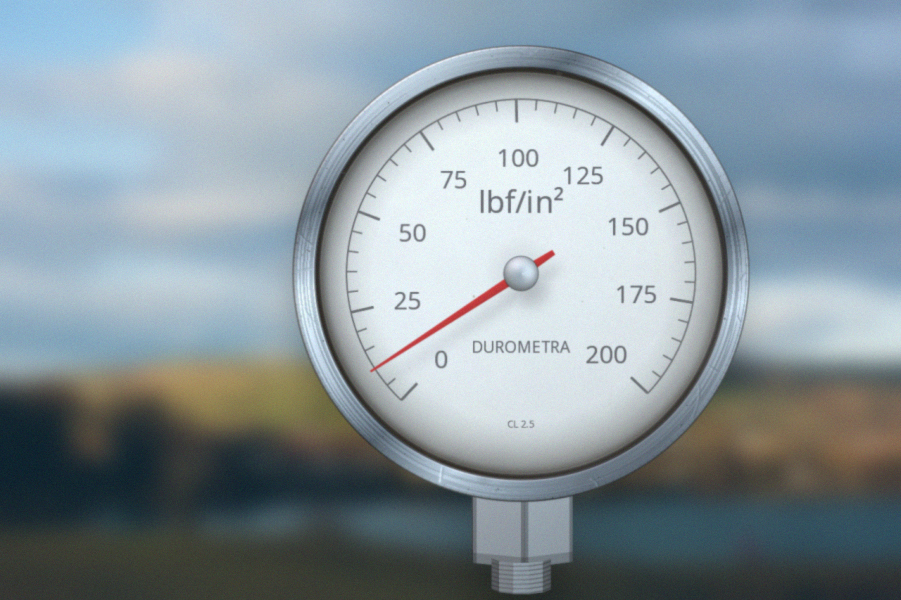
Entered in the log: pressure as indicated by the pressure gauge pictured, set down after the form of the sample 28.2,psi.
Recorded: 10,psi
